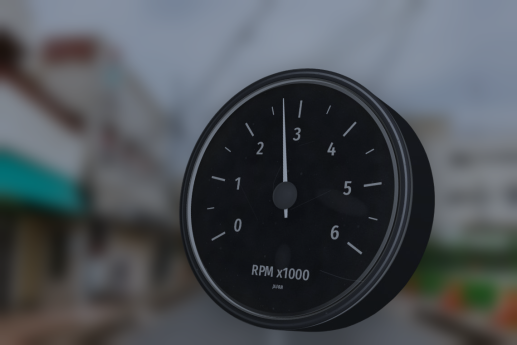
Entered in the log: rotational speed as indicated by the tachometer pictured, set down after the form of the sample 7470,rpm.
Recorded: 2750,rpm
